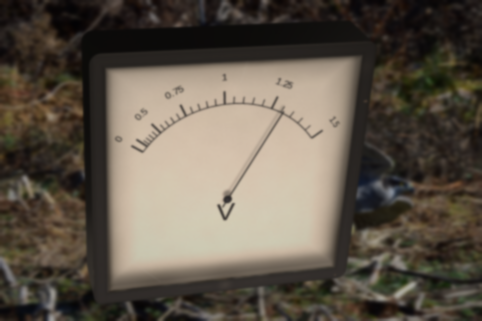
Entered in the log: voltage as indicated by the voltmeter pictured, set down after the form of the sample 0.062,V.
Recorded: 1.3,V
